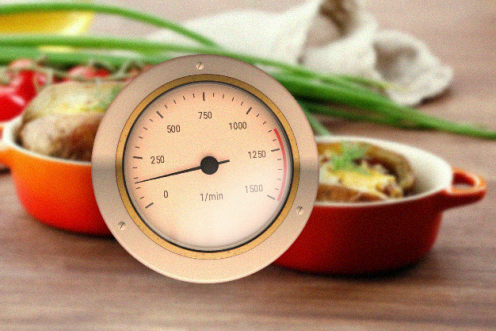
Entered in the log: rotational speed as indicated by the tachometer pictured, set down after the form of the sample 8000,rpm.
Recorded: 125,rpm
